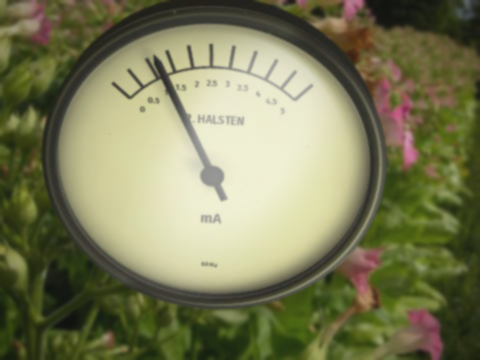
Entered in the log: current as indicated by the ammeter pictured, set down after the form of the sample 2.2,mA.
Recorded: 1.25,mA
